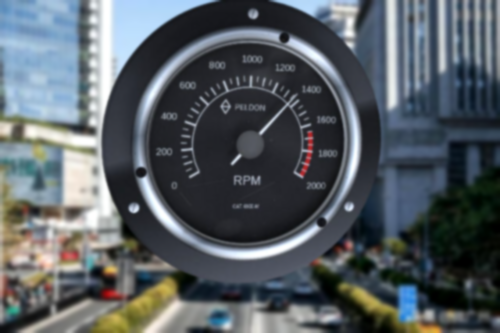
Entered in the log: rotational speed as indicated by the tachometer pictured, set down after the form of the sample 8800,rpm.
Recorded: 1350,rpm
